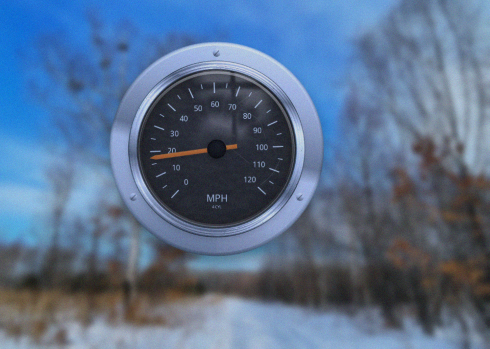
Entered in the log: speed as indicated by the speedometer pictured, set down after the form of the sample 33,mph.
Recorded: 17.5,mph
